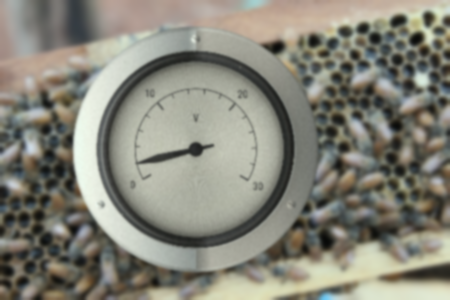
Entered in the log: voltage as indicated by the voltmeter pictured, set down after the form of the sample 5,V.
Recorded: 2,V
